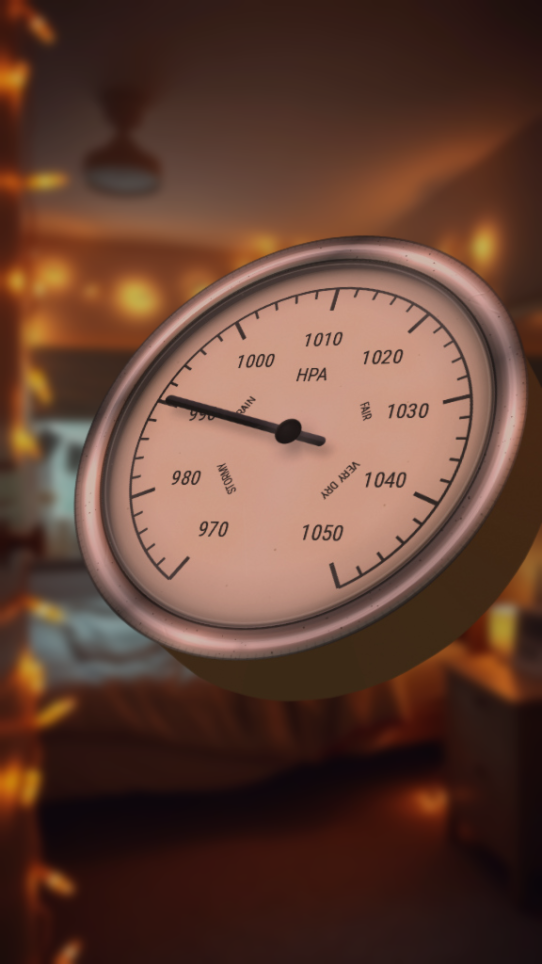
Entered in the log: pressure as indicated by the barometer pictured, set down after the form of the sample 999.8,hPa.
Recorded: 990,hPa
